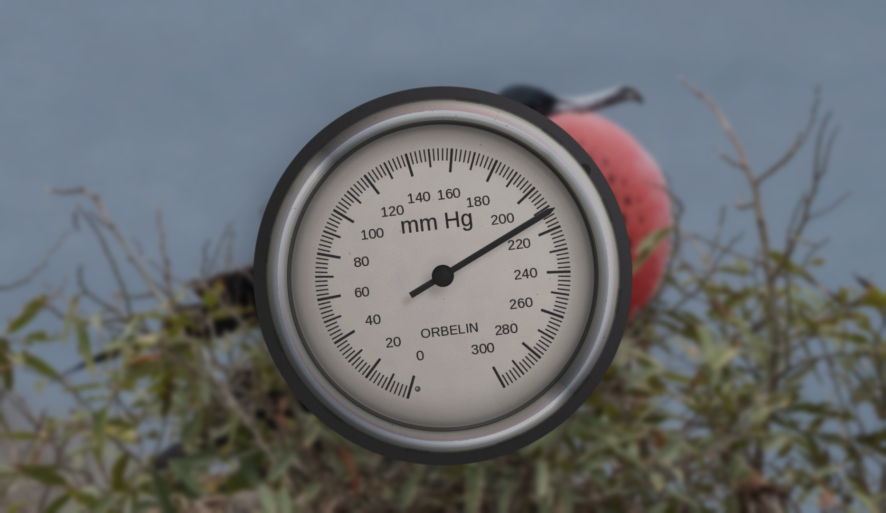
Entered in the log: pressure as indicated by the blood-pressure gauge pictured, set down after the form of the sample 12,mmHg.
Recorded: 212,mmHg
